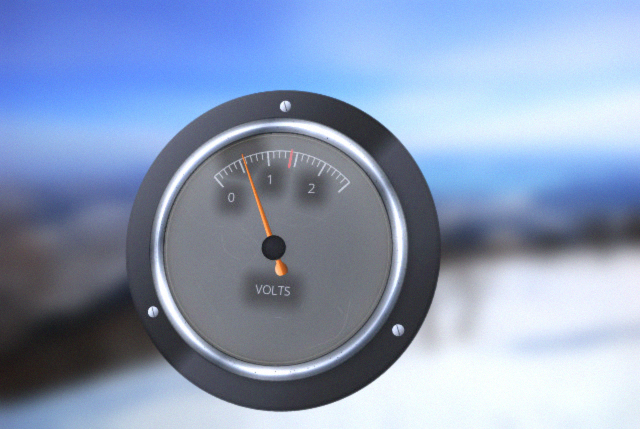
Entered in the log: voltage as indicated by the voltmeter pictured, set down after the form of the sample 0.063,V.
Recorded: 0.6,V
